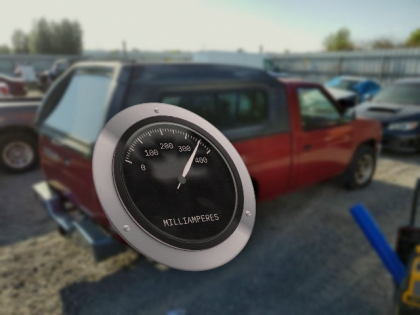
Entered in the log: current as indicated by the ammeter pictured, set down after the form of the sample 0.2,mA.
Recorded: 350,mA
